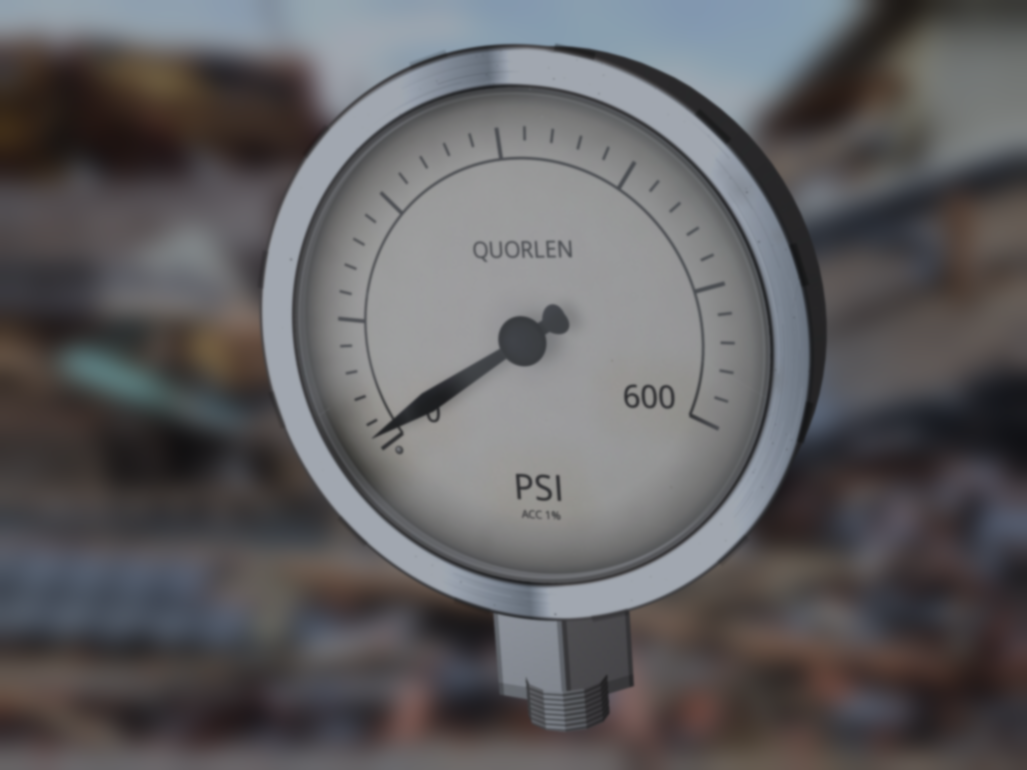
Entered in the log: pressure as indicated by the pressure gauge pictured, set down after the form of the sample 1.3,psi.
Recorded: 10,psi
